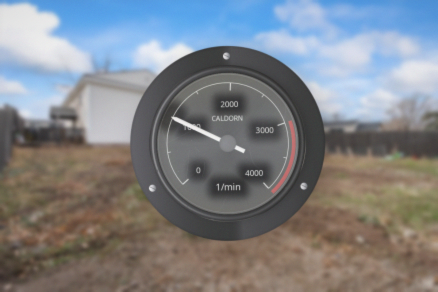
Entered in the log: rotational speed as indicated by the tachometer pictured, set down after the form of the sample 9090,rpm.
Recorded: 1000,rpm
